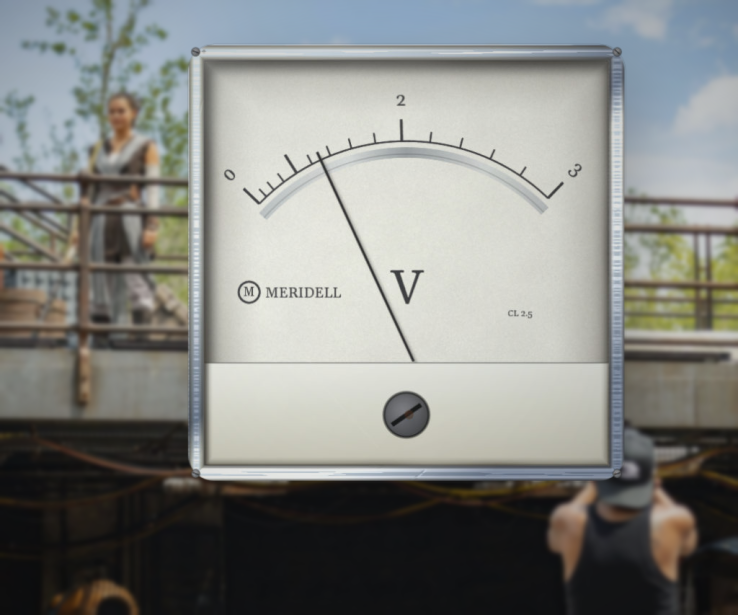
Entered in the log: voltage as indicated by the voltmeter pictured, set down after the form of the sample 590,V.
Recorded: 1.3,V
